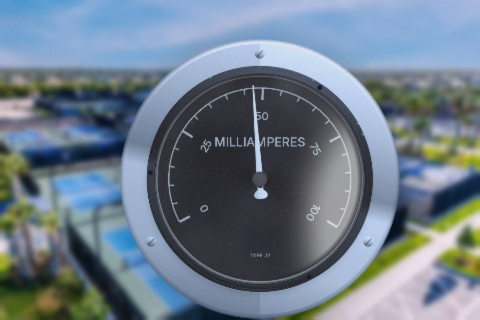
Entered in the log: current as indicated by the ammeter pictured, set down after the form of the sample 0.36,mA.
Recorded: 47.5,mA
